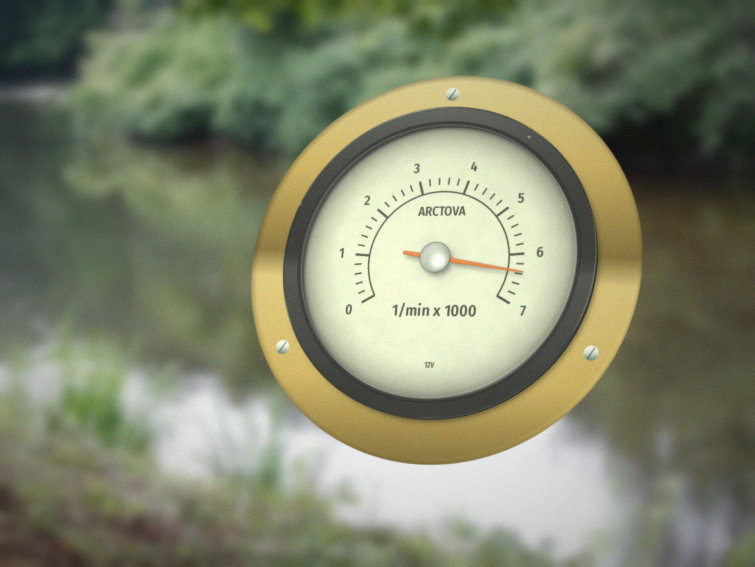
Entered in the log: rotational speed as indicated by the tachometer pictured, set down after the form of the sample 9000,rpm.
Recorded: 6400,rpm
